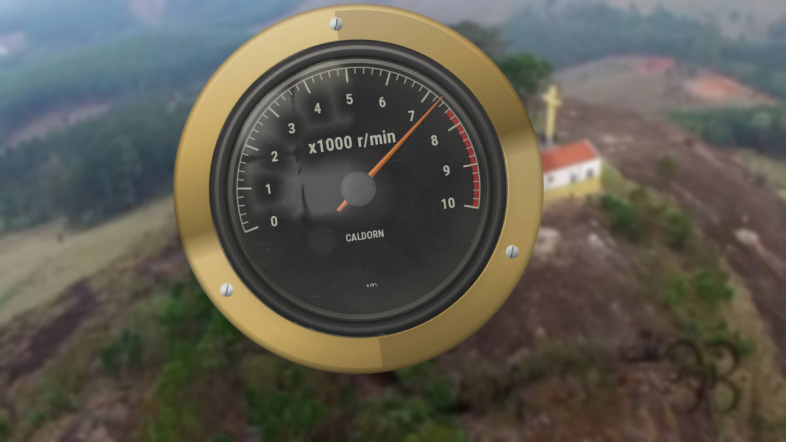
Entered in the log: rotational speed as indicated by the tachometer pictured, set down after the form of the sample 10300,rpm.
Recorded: 7300,rpm
